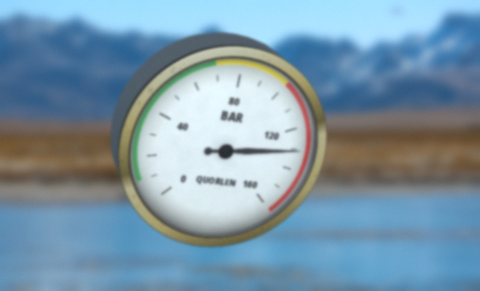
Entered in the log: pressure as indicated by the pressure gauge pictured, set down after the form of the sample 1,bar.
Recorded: 130,bar
